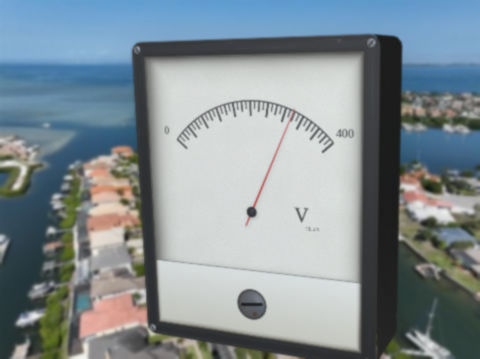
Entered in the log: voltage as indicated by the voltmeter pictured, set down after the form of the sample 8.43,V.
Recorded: 300,V
